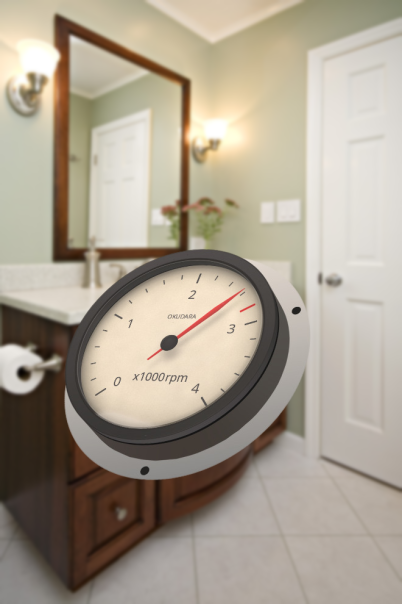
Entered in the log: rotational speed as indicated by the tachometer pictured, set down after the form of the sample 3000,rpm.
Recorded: 2600,rpm
